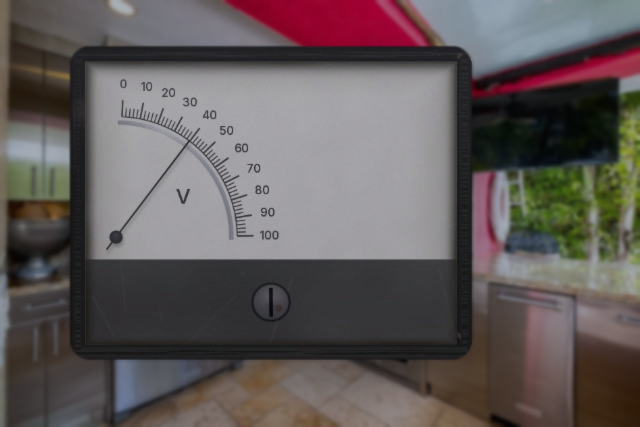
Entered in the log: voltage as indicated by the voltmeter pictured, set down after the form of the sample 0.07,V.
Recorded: 40,V
